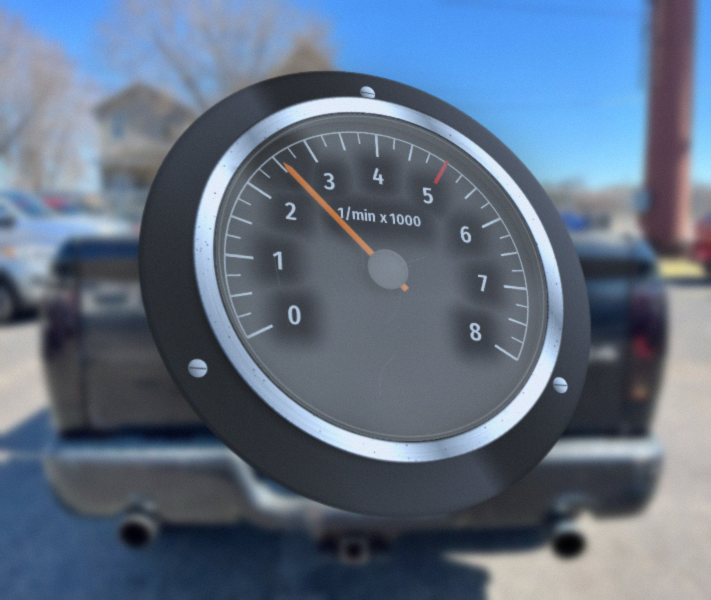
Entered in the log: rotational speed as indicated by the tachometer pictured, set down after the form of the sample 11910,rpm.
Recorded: 2500,rpm
